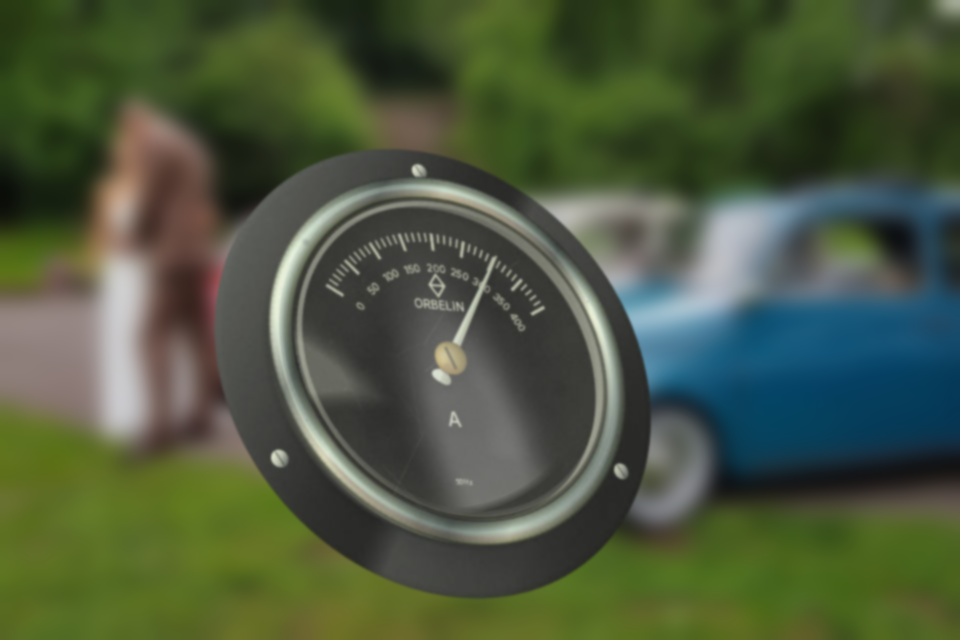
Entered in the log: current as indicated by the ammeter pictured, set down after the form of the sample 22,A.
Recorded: 300,A
